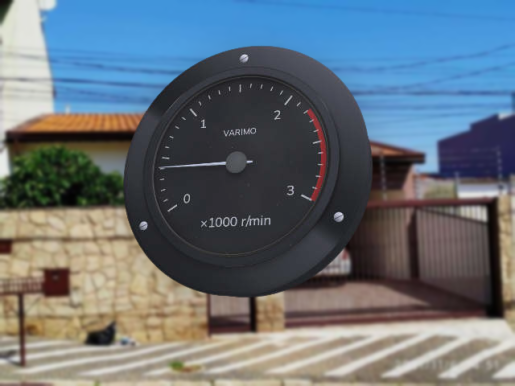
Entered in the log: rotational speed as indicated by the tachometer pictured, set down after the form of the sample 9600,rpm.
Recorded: 400,rpm
